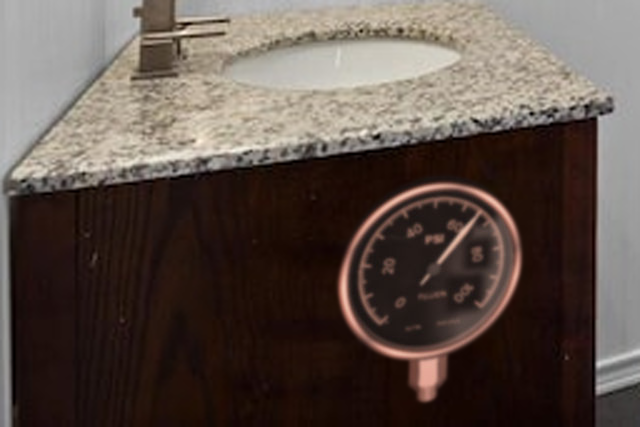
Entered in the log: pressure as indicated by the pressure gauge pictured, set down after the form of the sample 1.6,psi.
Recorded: 65,psi
